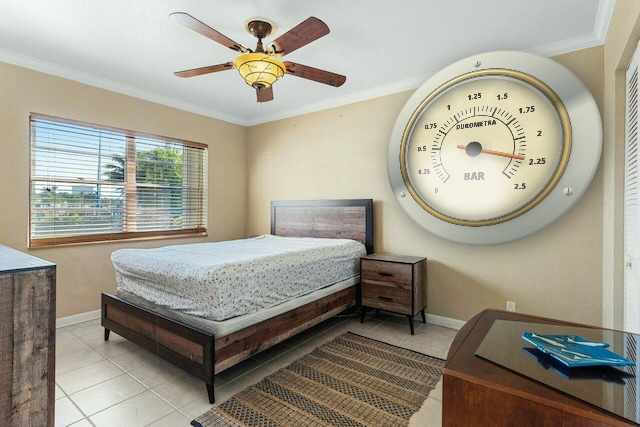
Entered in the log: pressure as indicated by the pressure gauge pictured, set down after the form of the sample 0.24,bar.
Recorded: 2.25,bar
